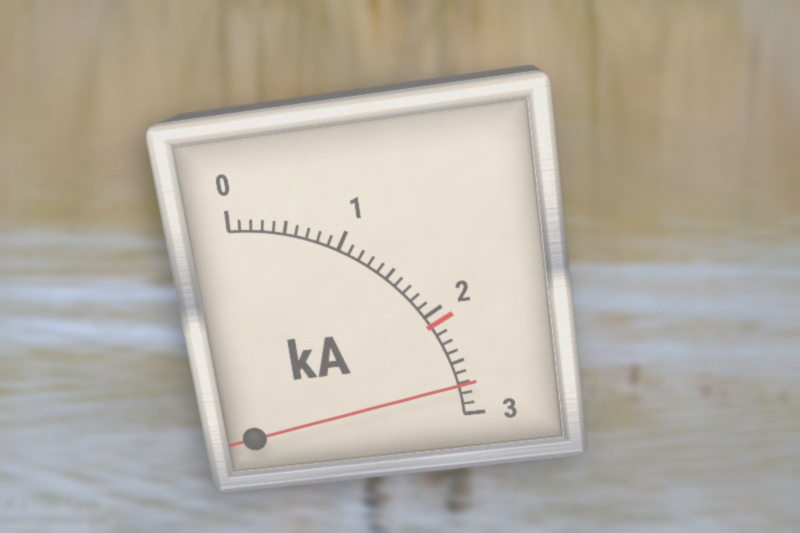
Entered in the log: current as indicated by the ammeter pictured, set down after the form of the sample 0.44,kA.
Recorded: 2.7,kA
